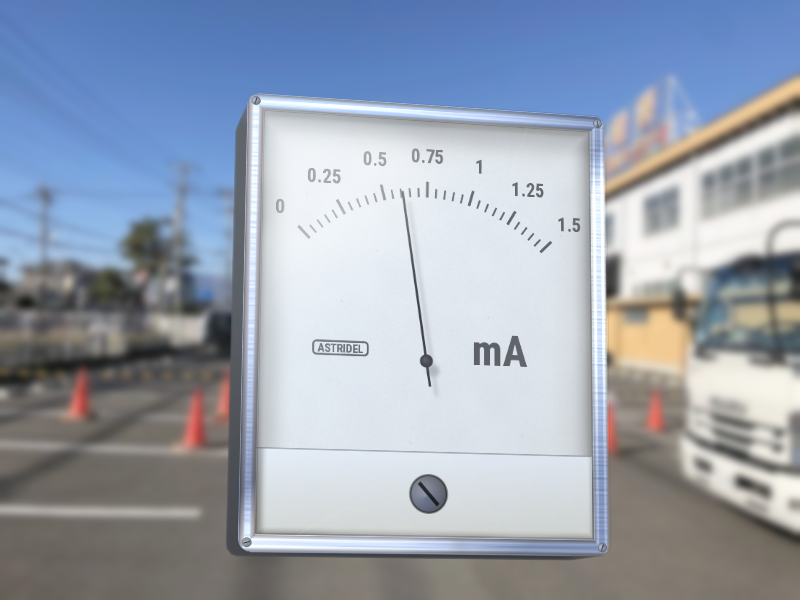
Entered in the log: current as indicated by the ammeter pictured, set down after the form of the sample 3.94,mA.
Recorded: 0.6,mA
